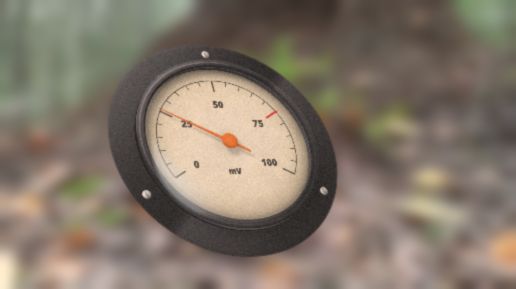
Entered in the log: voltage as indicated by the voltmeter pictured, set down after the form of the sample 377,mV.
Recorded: 25,mV
